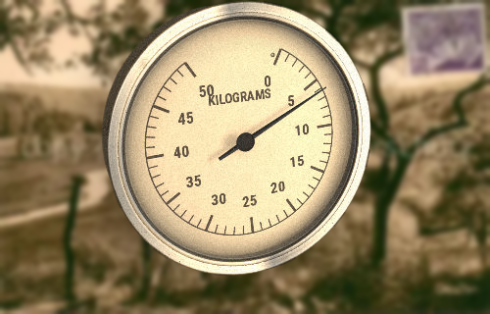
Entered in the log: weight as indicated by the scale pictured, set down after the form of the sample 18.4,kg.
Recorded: 6,kg
